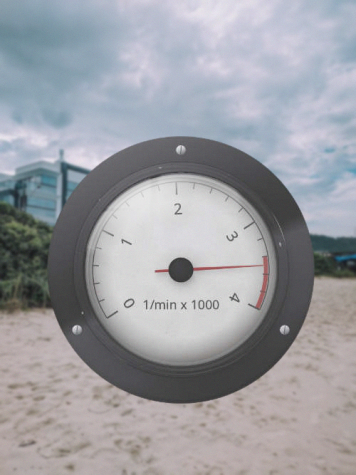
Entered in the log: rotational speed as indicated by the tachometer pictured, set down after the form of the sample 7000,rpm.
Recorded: 3500,rpm
